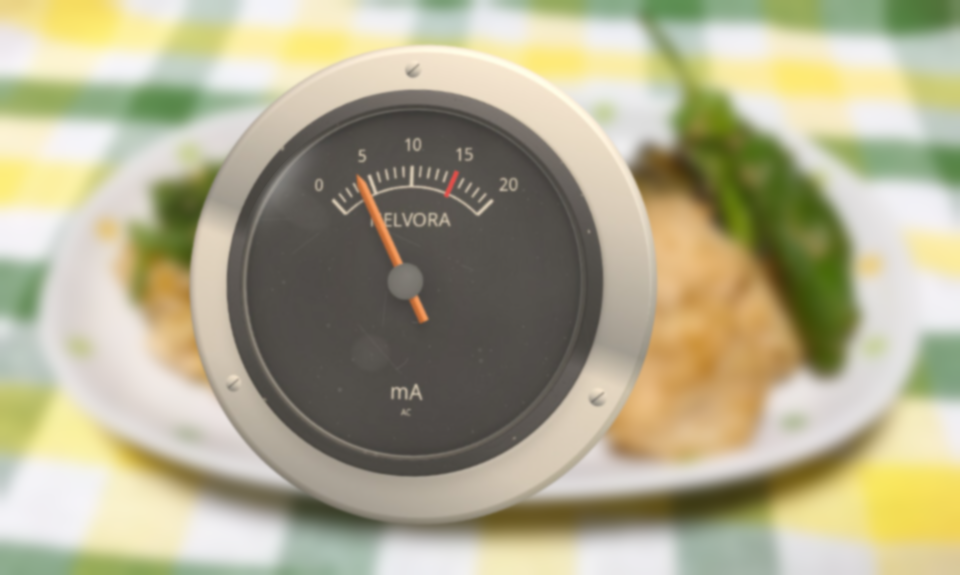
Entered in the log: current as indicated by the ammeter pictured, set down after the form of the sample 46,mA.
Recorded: 4,mA
